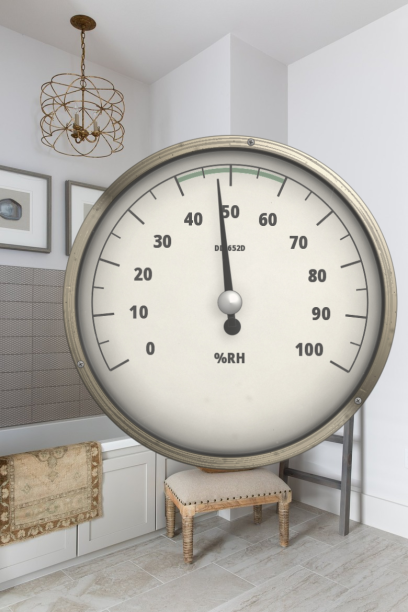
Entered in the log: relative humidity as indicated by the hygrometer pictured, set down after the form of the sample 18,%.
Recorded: 47.5,%
